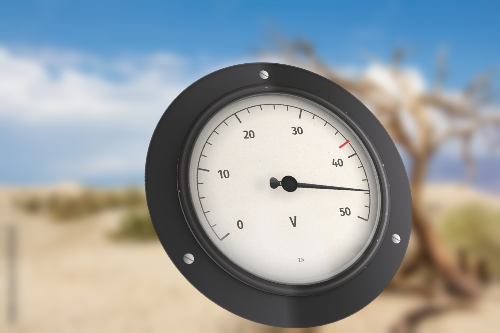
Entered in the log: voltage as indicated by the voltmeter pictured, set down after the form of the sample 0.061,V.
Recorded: 46,V
